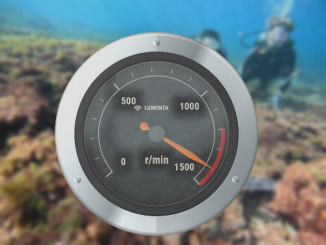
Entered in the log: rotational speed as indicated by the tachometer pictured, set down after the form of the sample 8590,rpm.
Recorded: 1400,rpm
